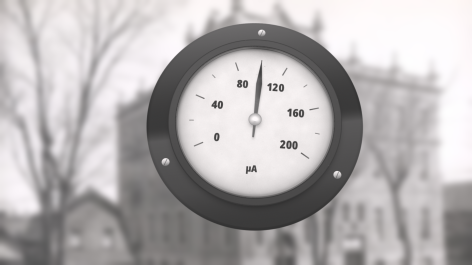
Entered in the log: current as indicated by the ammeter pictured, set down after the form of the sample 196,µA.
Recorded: 100,µA
